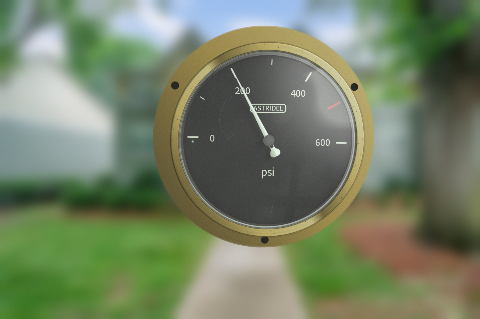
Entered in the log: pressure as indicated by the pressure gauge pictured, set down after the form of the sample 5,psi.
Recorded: 200,psi
